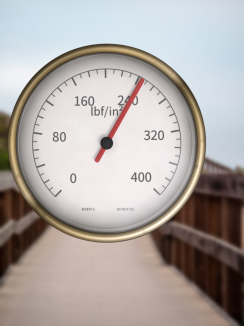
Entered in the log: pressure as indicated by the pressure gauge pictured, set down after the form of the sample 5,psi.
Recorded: 245,psi
